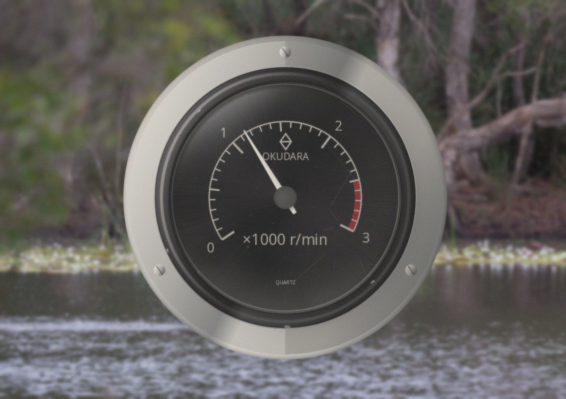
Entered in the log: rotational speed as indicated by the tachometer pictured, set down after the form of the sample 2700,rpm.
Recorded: 1150,rpm
